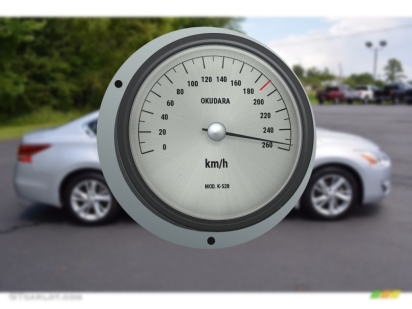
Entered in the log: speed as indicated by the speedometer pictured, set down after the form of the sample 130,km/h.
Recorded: 255,km/h
